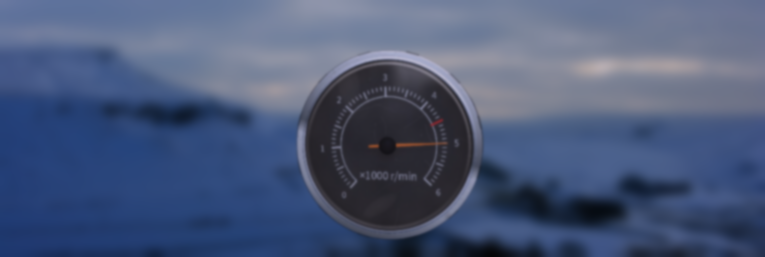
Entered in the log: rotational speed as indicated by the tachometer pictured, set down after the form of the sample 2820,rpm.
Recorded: 5000,rpm
